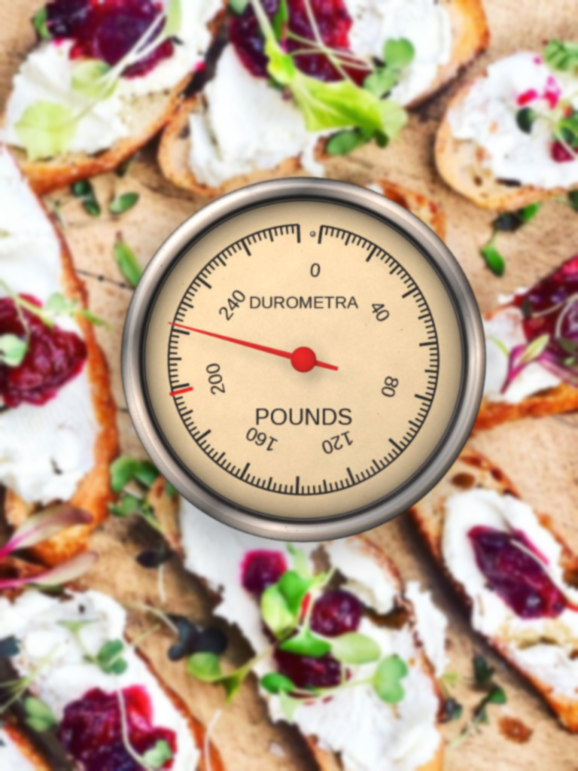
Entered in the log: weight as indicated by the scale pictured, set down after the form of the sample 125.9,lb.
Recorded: 222,lb
